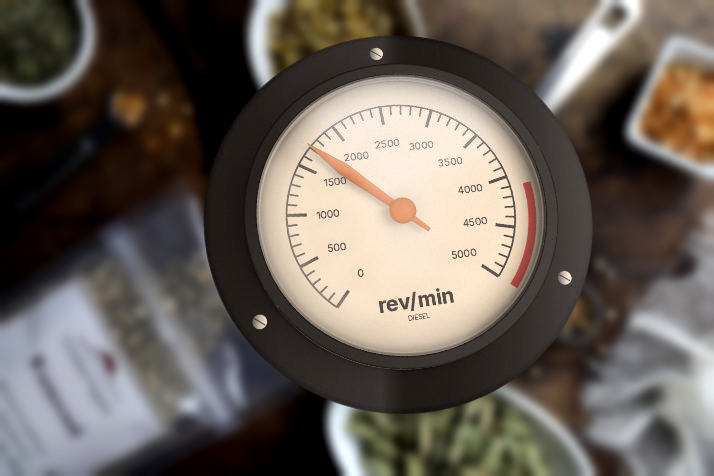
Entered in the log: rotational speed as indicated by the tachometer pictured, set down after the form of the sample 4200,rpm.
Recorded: 1700,rpm
